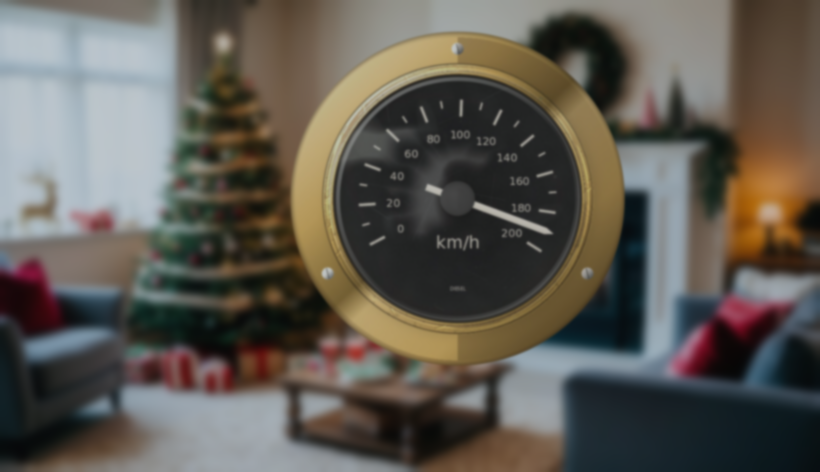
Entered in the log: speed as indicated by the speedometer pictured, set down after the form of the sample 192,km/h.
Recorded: 190,km/h
